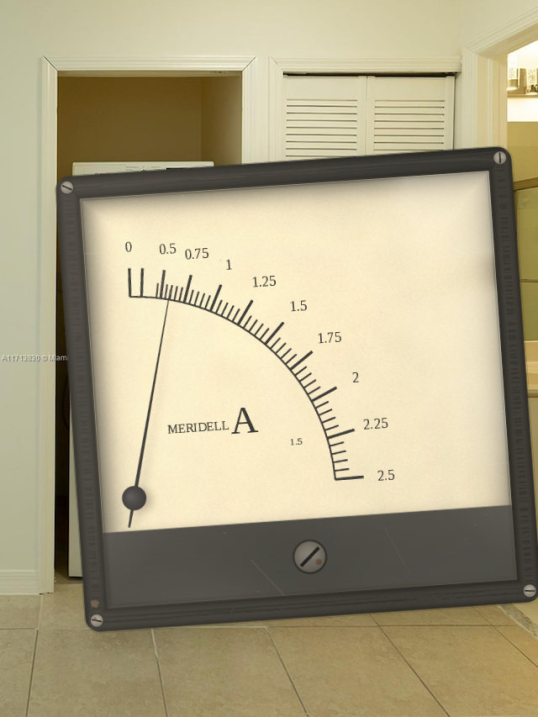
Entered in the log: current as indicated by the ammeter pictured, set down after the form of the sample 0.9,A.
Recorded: 0.6,A
